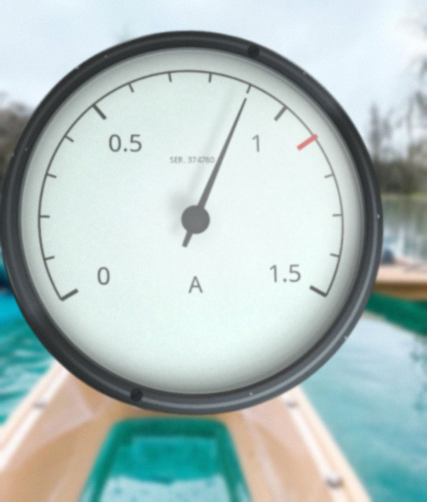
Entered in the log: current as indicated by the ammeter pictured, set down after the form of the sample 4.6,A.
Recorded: 0.9,A
